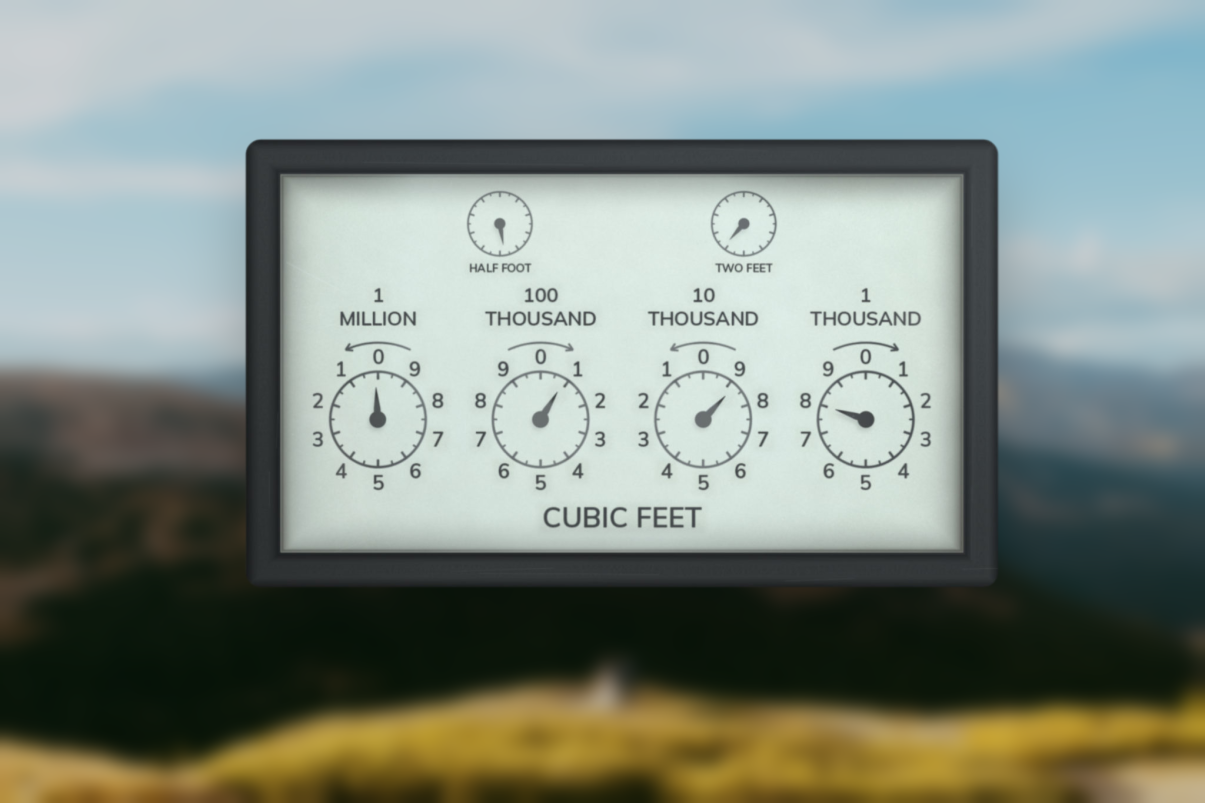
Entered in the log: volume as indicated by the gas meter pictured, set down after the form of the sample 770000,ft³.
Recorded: 8800,ft³
